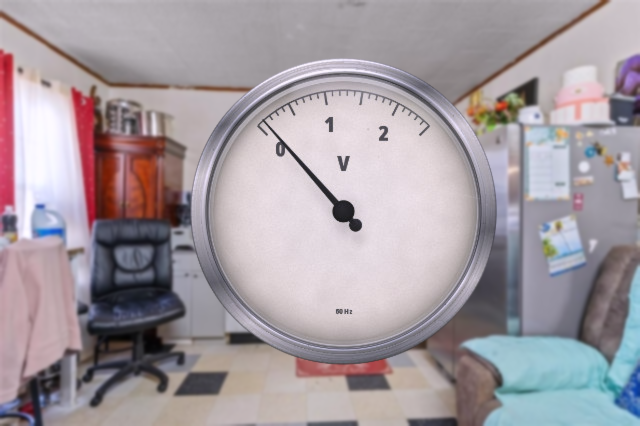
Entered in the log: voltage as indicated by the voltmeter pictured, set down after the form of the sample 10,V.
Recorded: 0.1,V
